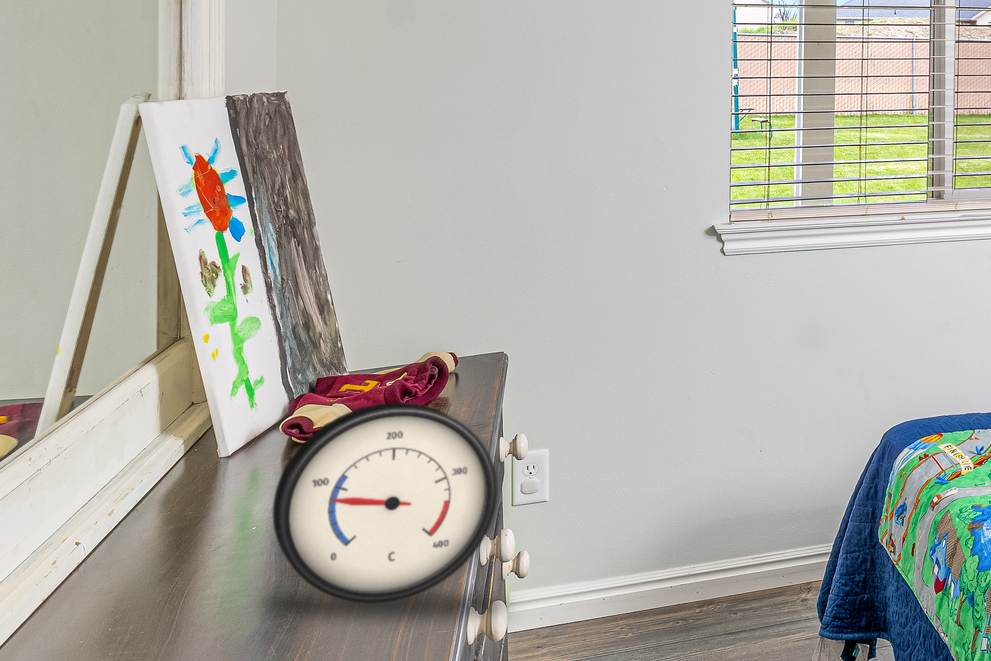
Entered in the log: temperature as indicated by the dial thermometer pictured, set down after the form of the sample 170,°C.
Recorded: 80,°C
